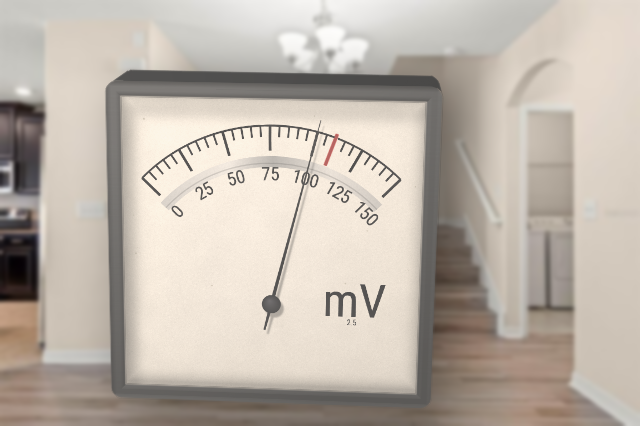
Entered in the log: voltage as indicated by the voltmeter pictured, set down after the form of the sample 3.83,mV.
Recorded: 100,mV
